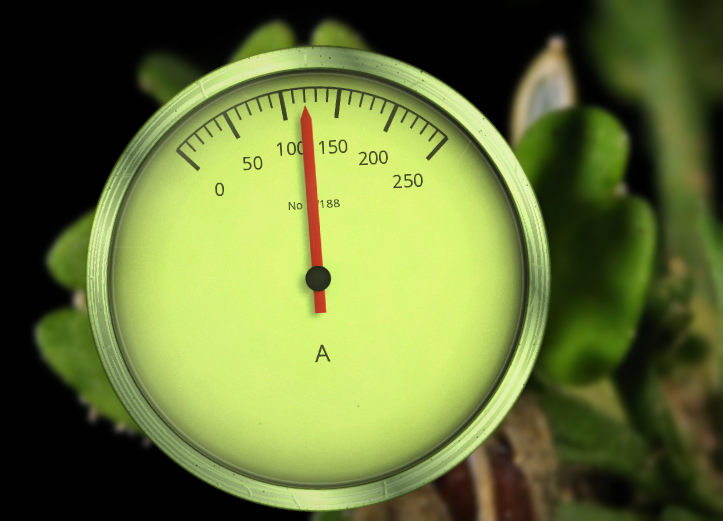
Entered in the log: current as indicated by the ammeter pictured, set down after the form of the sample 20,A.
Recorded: 120,A
